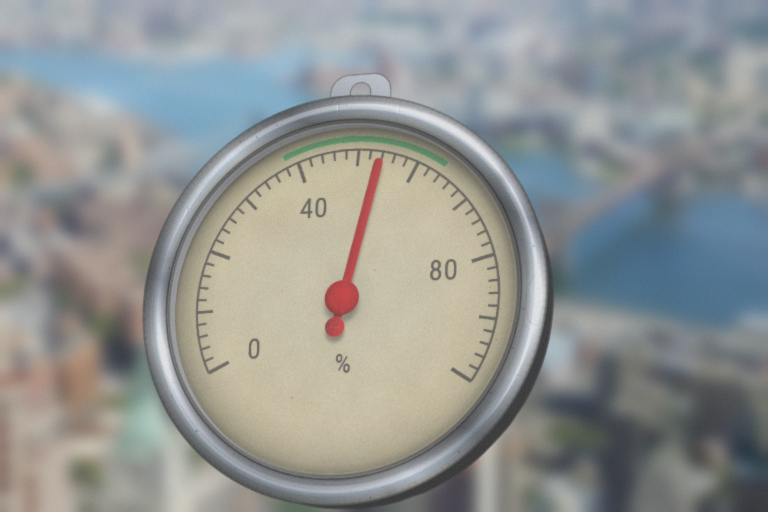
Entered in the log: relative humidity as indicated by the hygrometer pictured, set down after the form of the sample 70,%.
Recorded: 54,%
